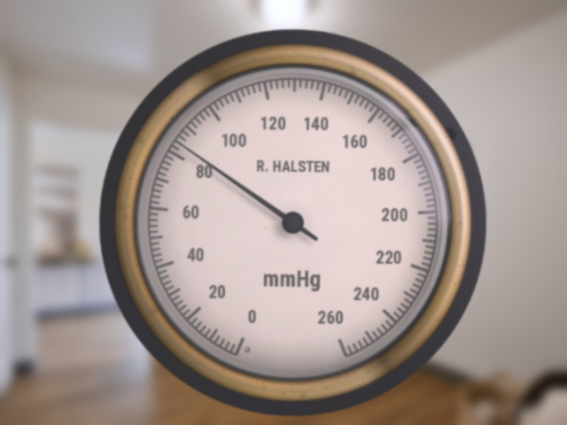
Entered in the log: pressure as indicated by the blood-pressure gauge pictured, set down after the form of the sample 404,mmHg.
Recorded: 84,mmHg
